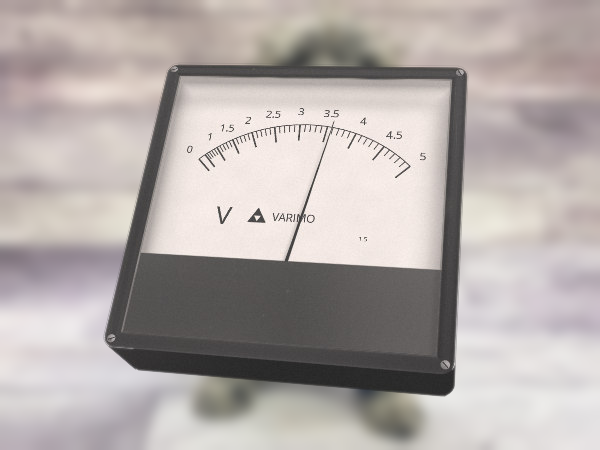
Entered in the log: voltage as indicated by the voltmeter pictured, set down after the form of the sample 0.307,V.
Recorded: 3.6,V
